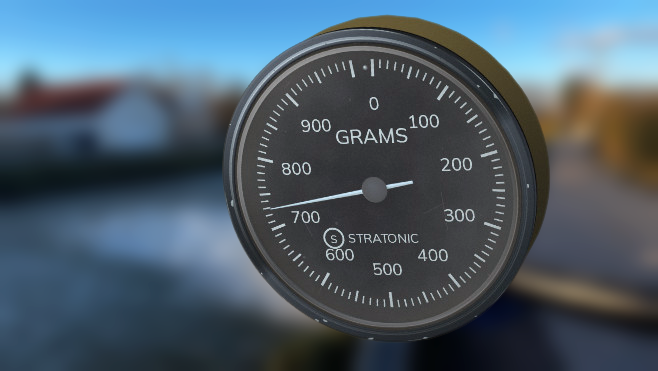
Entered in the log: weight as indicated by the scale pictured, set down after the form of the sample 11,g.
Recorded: 730,g
